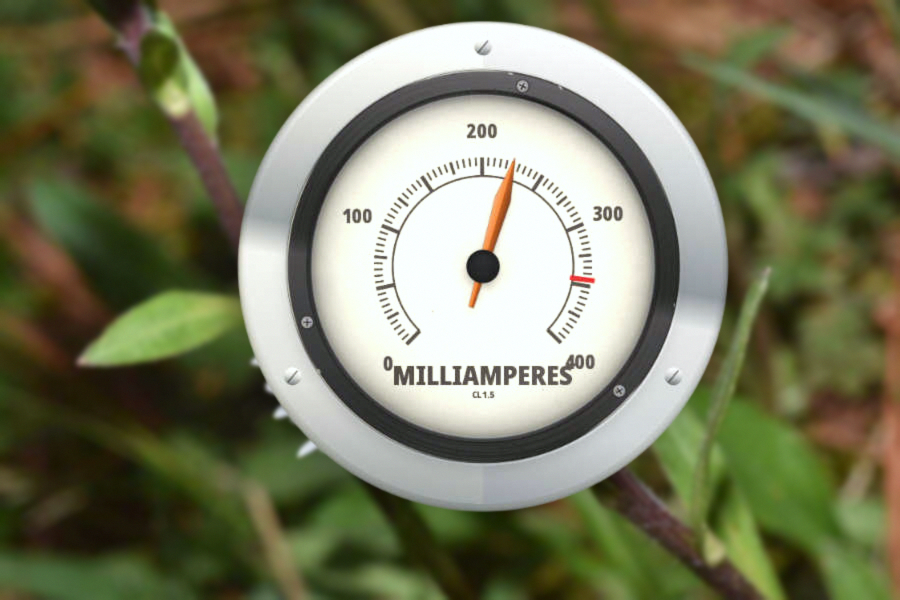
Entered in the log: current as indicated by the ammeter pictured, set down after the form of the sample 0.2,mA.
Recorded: 225,mA
